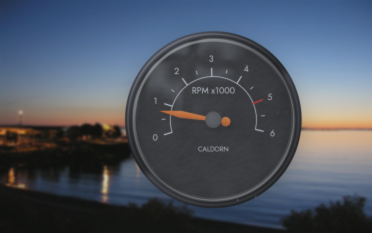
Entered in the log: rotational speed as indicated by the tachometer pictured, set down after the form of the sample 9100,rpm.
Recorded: 750,rpm
